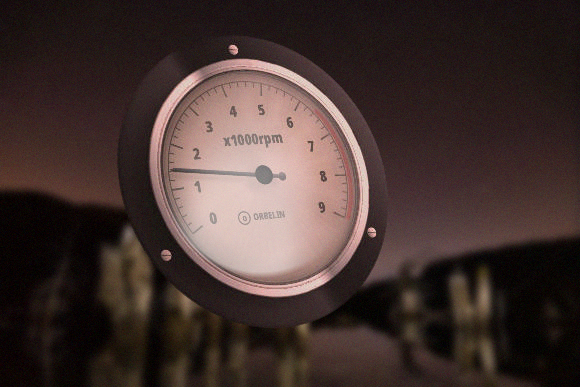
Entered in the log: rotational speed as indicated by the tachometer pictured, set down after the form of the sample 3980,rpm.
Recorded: 1400,rpm
